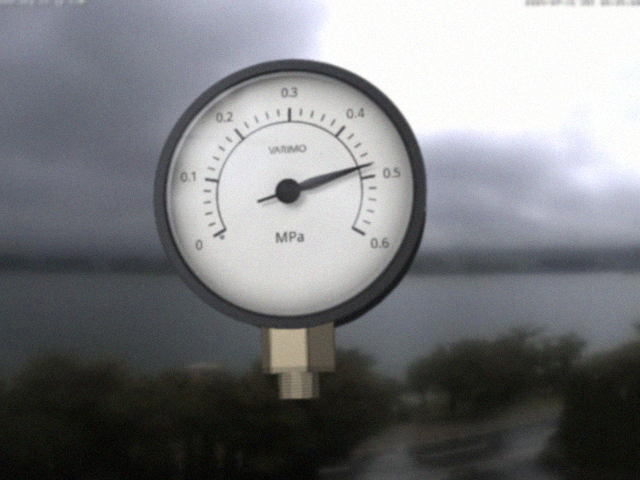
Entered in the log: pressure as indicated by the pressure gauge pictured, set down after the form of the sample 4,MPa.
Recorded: 0.48,MPa
